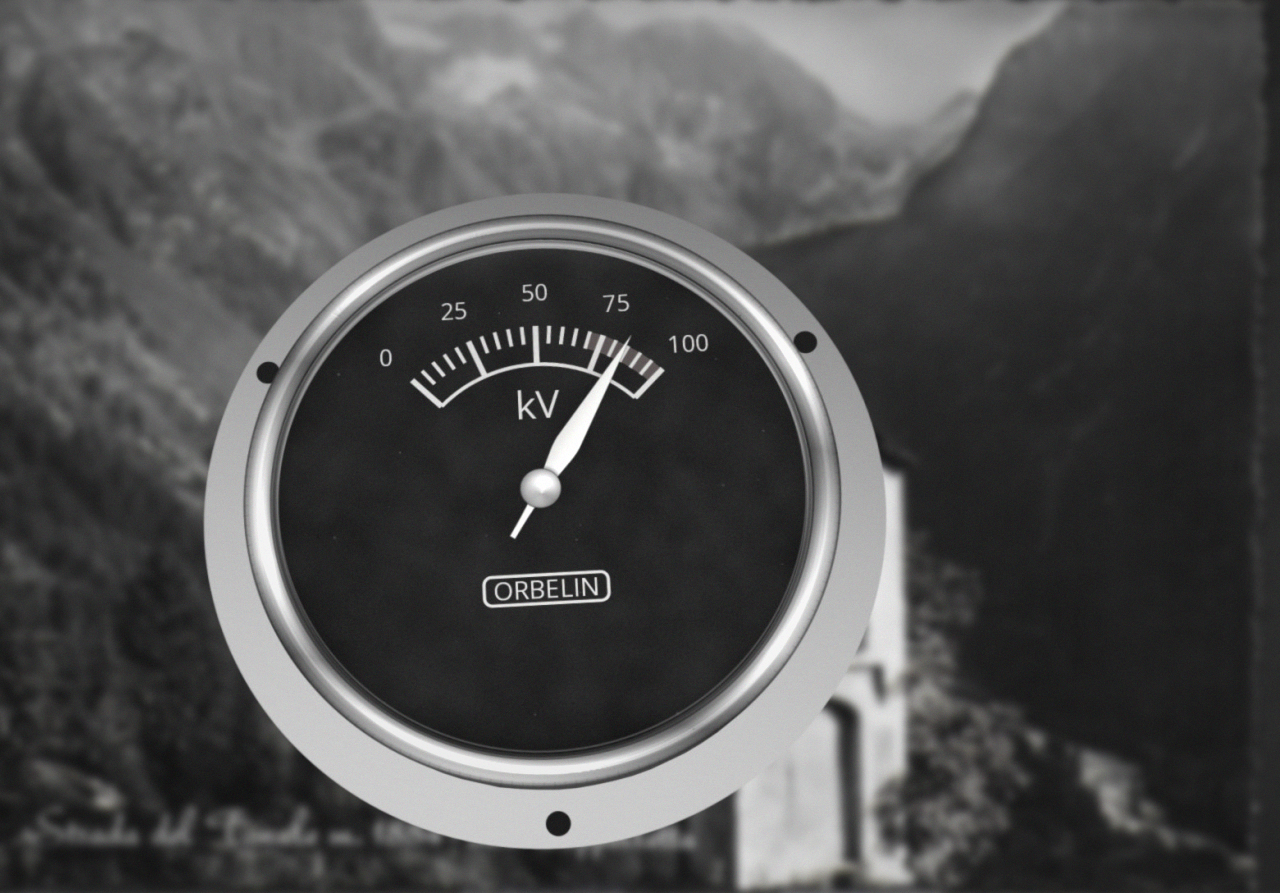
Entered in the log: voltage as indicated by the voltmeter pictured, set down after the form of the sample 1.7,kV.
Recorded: 85,kV
